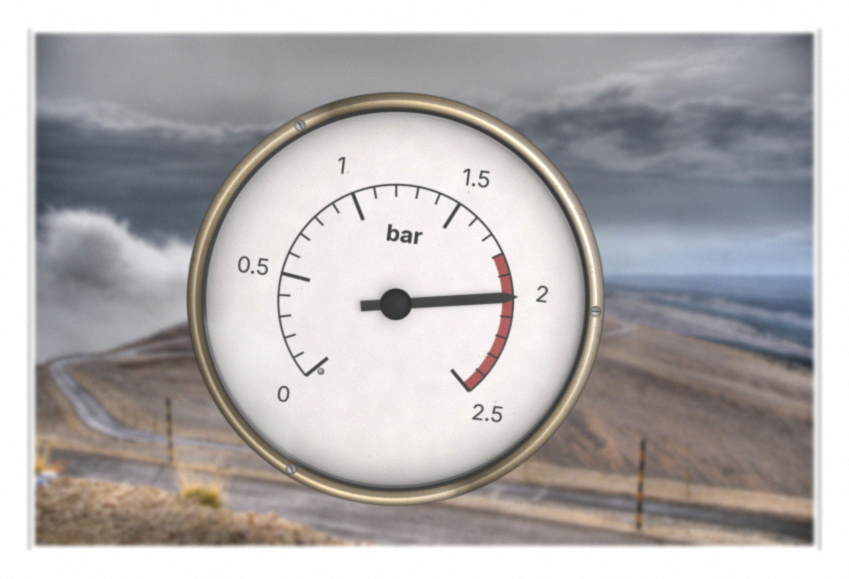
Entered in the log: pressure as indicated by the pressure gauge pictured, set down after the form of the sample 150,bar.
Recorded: 2,bar
